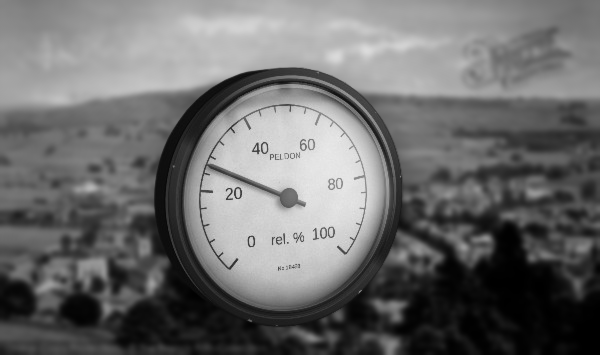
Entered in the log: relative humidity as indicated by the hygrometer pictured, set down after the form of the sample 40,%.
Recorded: 26,%
